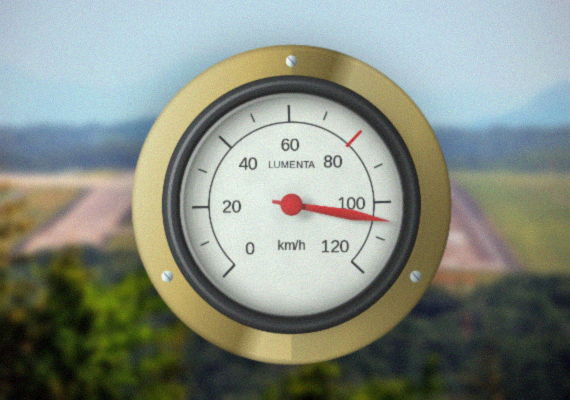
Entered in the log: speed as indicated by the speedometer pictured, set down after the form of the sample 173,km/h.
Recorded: 105,km/h
